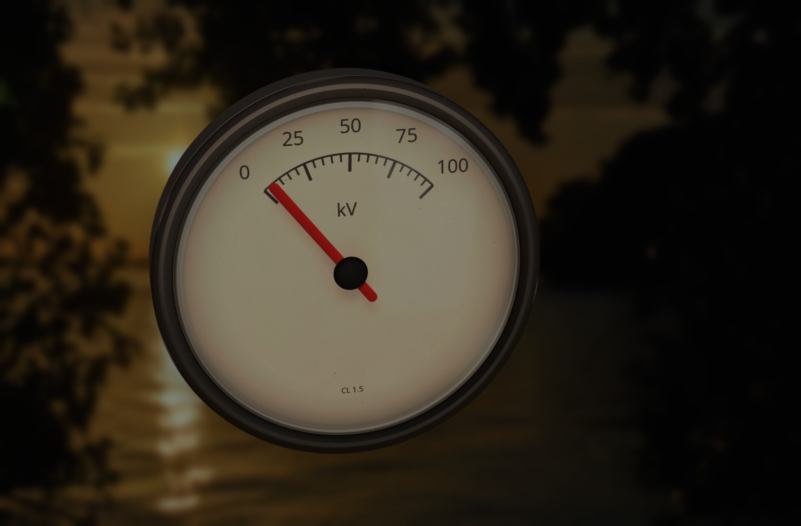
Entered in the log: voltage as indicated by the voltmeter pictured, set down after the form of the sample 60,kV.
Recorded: 5,kV
